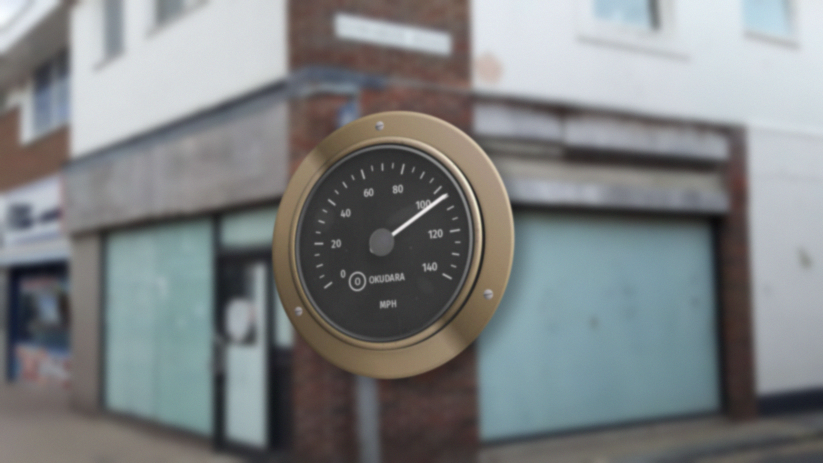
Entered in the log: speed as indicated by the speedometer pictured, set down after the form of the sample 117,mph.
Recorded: 105,mph
